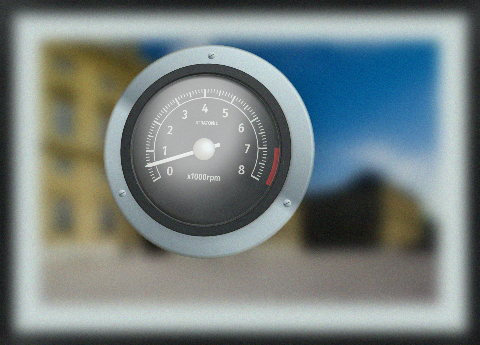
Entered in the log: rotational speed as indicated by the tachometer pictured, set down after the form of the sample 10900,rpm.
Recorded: 500,rpm
